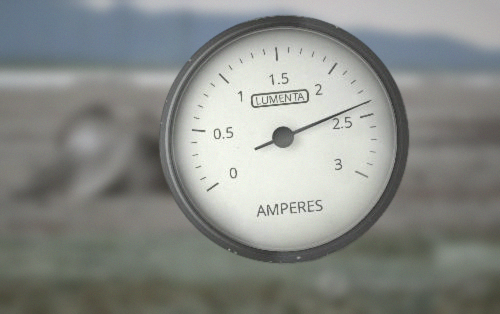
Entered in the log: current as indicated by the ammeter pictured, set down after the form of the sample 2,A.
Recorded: 2.4,A
